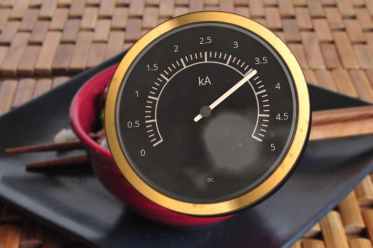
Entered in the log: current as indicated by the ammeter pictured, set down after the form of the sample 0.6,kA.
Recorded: 3.6,kA
